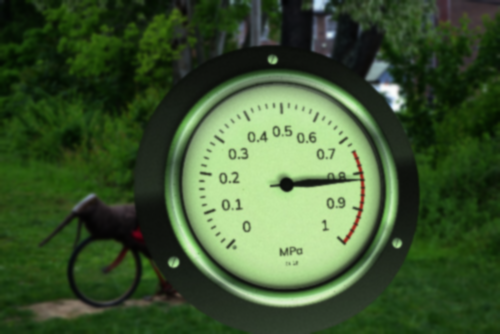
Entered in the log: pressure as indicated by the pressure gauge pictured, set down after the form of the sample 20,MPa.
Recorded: 0.82,MPa
